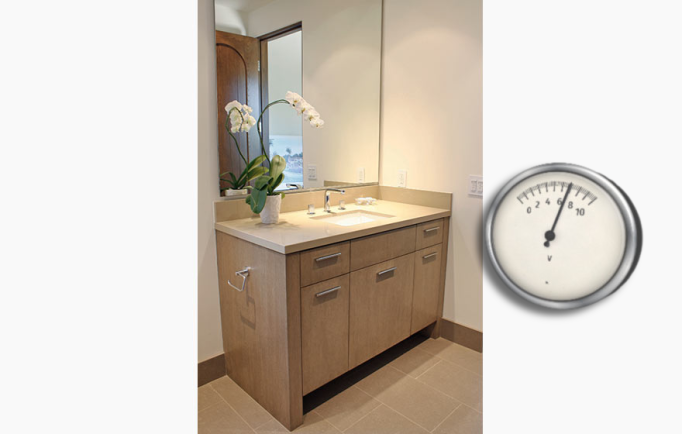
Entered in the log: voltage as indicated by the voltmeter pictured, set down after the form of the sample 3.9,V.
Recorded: 7,V
